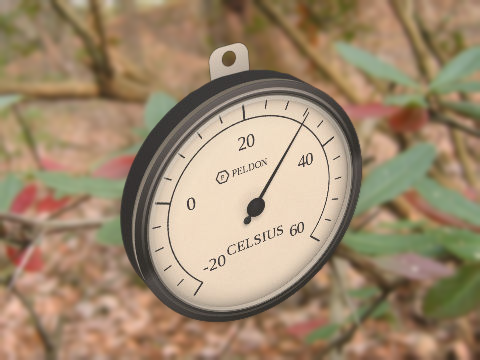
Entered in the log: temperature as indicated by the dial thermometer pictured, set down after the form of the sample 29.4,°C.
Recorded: 32,°C
